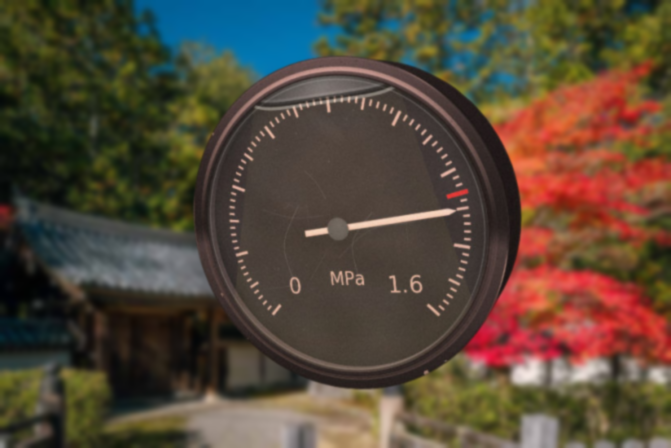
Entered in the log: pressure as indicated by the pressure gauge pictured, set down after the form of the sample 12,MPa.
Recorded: 1.3,MPa
